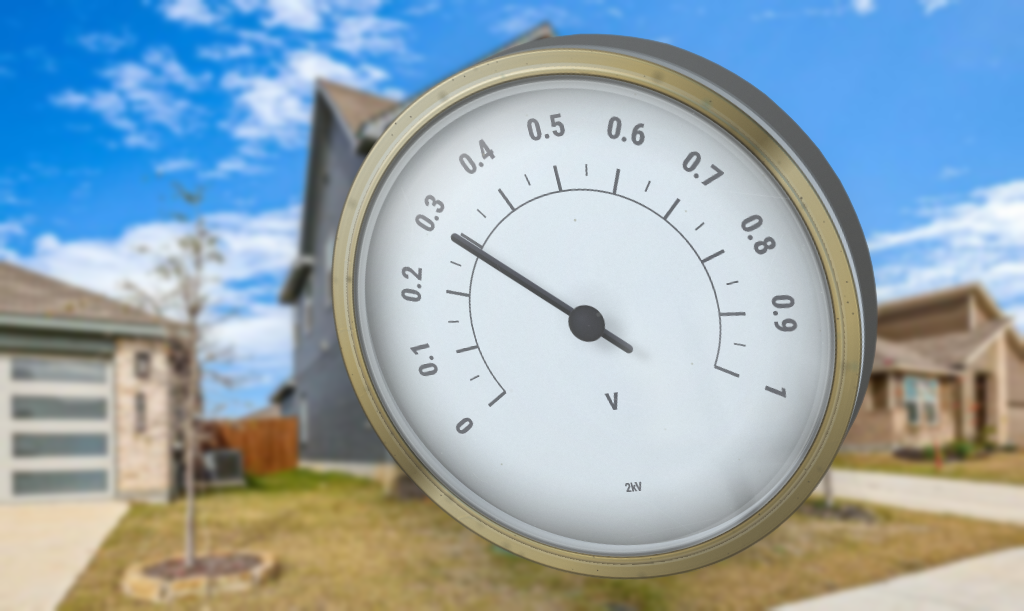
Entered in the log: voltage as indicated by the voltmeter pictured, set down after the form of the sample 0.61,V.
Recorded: 0.3,V
